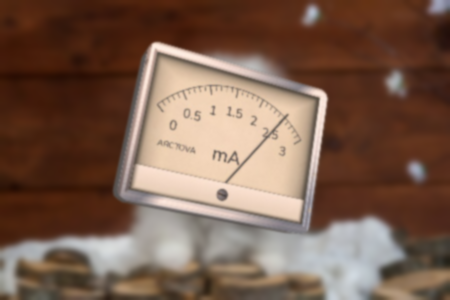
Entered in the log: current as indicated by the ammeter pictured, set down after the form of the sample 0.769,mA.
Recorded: 2.5,mA
